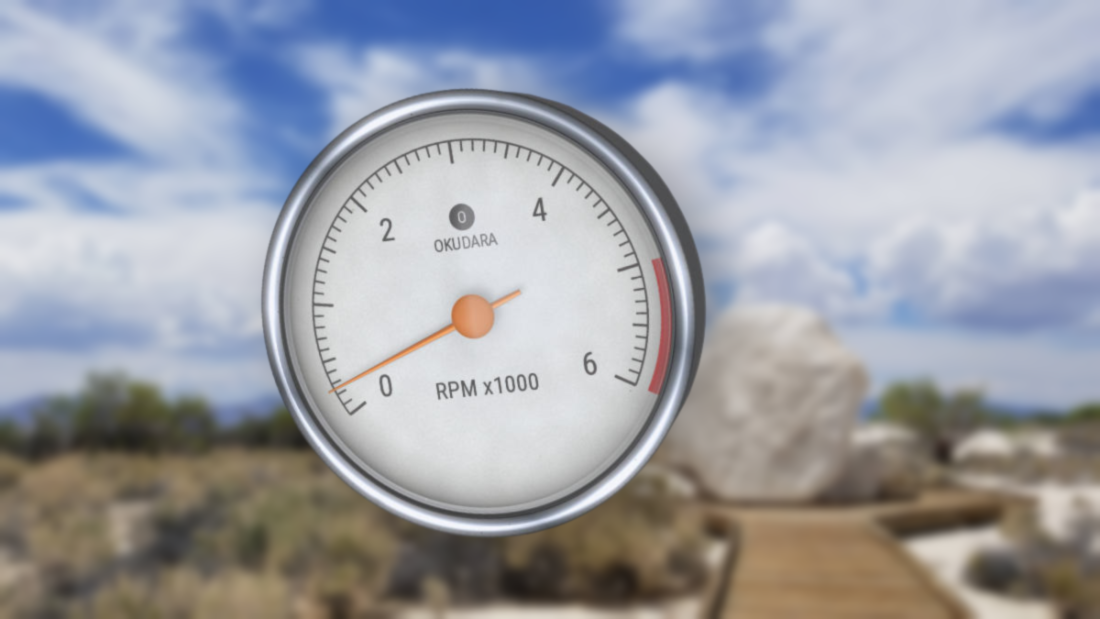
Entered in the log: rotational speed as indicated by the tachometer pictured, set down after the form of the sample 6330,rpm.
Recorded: 250,rpm
